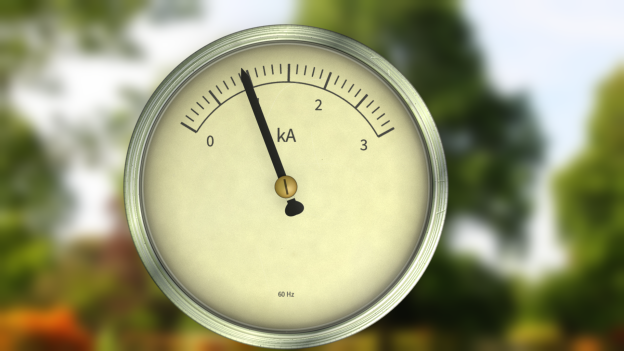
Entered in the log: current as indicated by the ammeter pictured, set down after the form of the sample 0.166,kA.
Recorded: 0.95,kA
